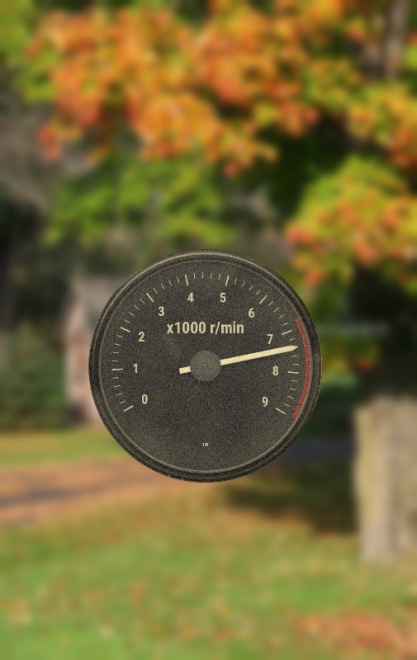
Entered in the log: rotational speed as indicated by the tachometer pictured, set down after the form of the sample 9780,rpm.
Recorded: 7400,rpm
